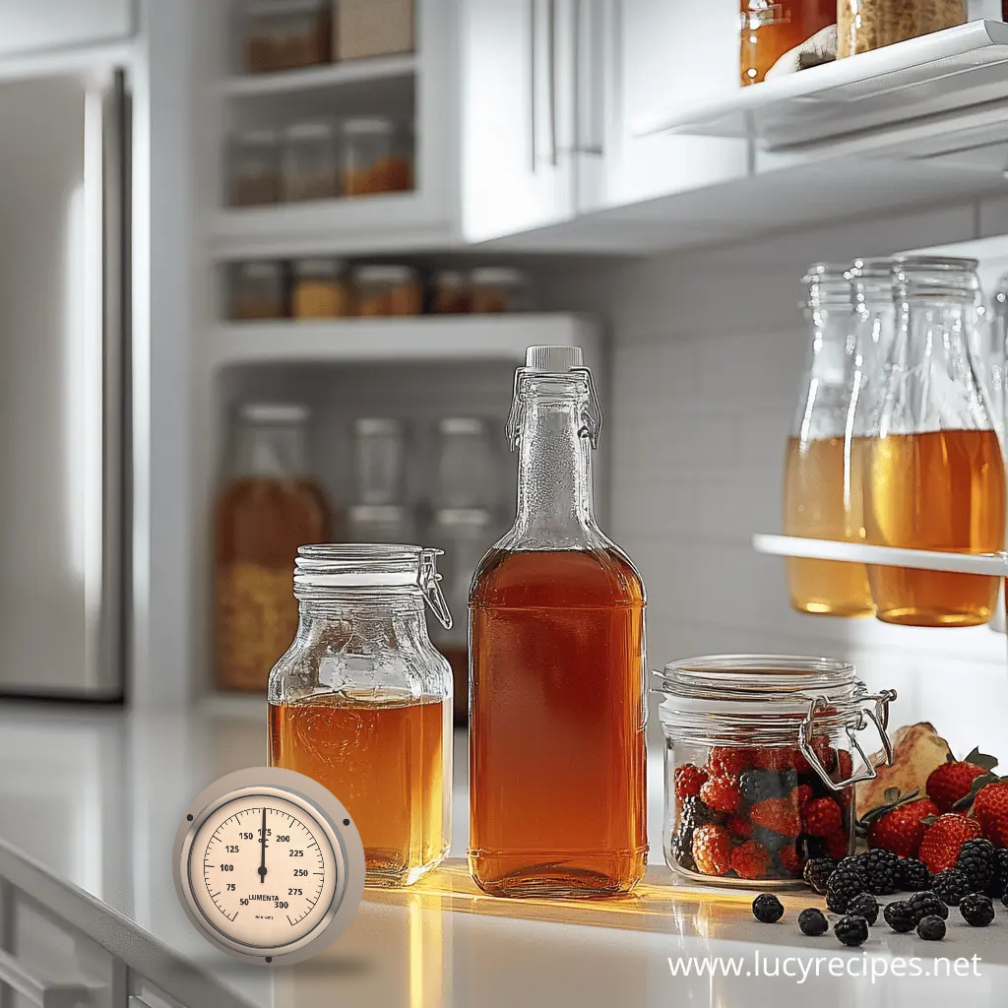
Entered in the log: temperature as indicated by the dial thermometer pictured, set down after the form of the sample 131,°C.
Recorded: 175,°C
